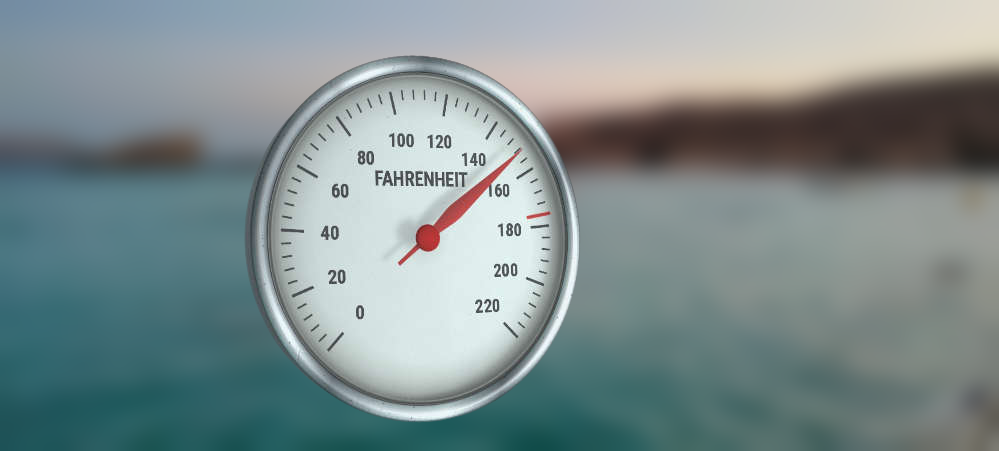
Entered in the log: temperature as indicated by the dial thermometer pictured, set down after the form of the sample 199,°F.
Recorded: 152,°F
